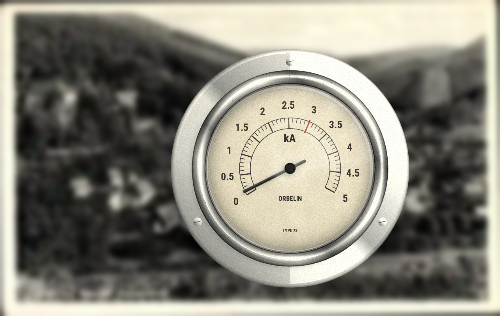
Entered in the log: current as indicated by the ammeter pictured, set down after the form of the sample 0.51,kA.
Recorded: 0.1,kA
